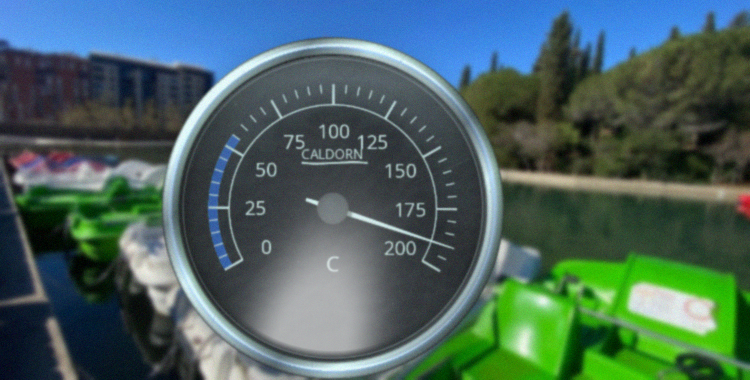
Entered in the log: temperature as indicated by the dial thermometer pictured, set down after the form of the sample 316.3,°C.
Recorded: 190,°C
